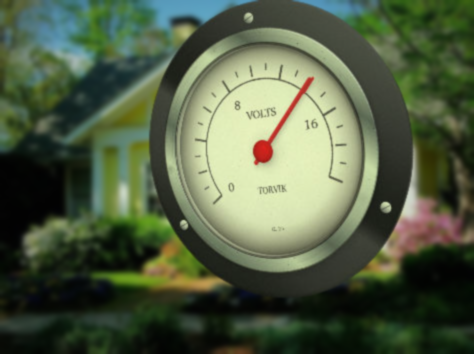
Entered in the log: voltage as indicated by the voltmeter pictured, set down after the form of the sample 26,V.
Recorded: 14,V
